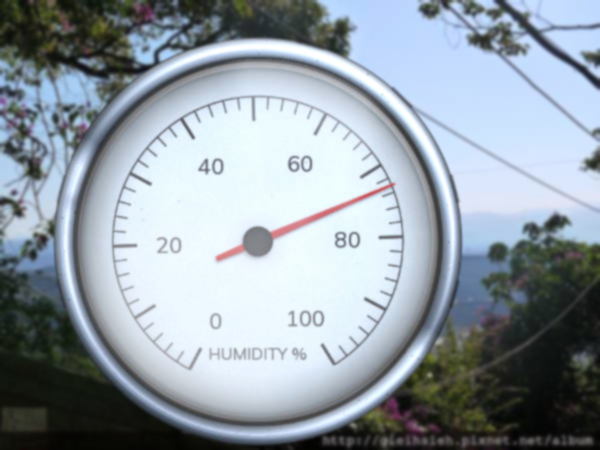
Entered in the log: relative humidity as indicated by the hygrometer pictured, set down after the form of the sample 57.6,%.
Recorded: 73,%
